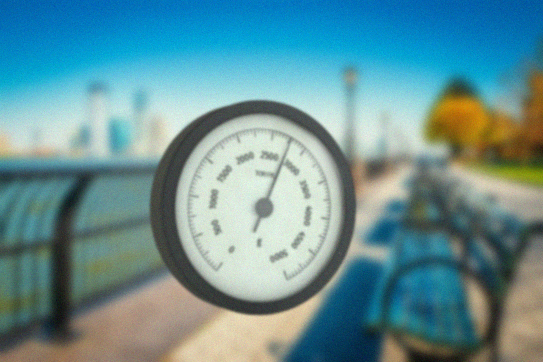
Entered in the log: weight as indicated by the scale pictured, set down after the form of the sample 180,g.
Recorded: 2750,g
